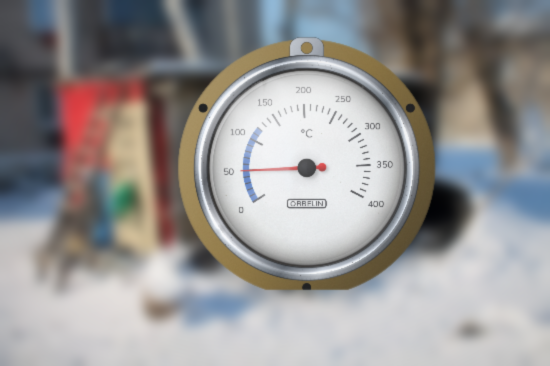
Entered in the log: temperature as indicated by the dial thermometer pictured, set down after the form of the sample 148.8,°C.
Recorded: 50,°C
